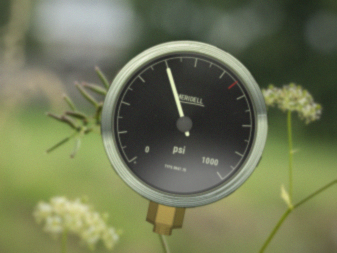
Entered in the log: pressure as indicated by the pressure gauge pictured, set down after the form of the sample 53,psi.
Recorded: 400,psi
